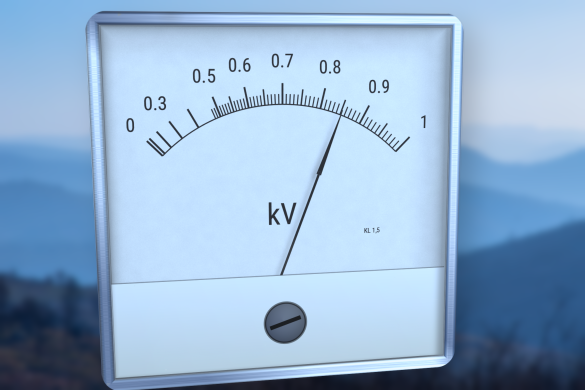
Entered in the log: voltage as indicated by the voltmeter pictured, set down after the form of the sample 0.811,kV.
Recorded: 0.85,kV
